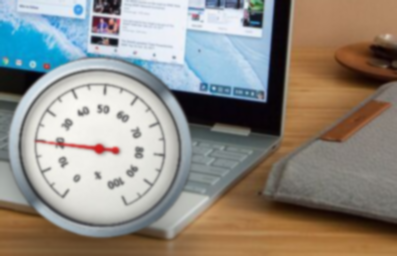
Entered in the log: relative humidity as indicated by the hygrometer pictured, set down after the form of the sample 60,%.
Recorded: 20,%
